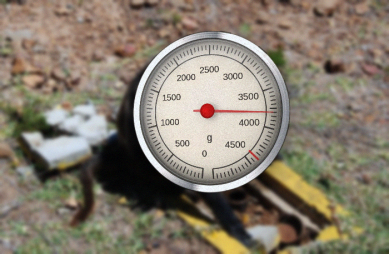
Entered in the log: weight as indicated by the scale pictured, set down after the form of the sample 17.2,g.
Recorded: 3800,g
